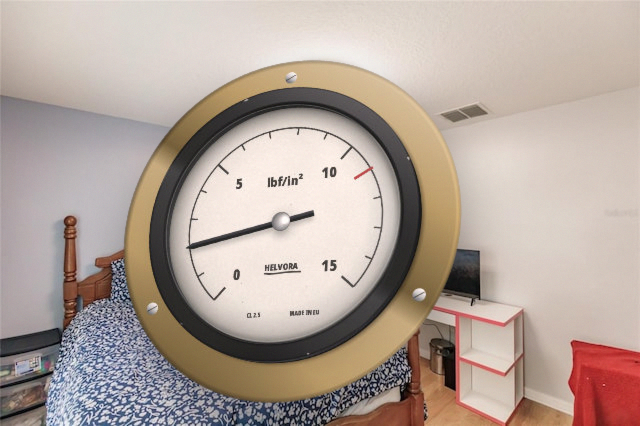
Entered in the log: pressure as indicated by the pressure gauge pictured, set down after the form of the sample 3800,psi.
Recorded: 2,psi
